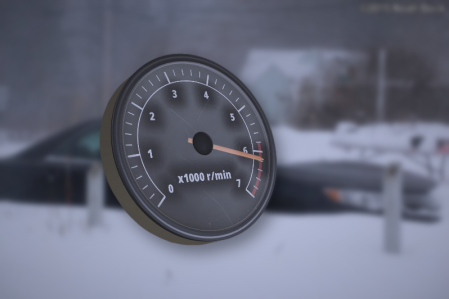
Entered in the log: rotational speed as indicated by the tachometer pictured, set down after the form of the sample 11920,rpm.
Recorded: 6200,rpm
